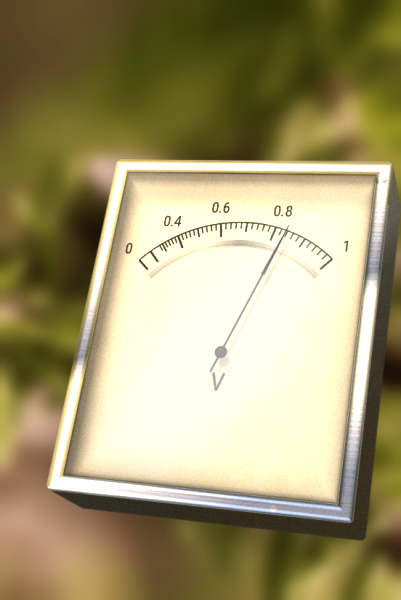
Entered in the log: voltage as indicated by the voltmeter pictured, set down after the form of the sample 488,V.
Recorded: 0.84,V
